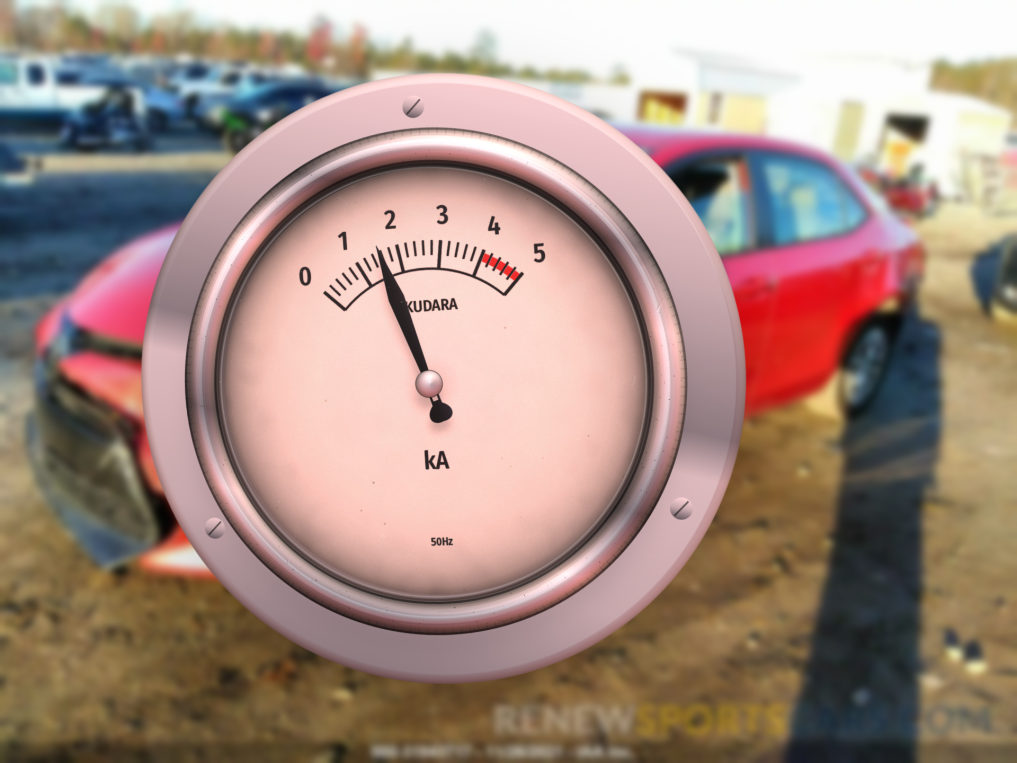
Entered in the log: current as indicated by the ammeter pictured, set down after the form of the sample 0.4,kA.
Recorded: 1.6,kA
